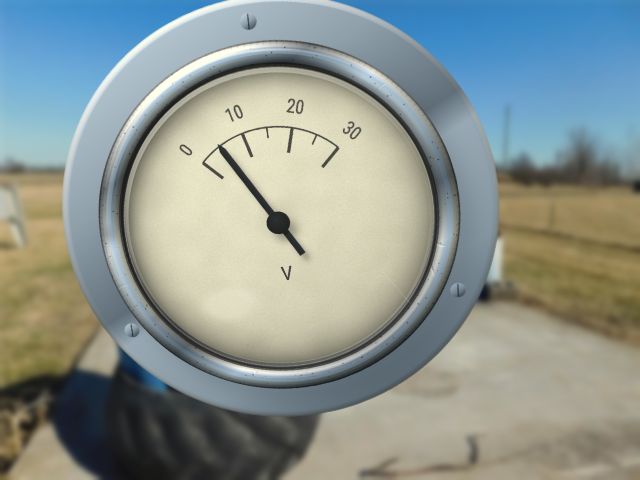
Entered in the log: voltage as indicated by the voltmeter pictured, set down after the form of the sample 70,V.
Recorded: 5,V
